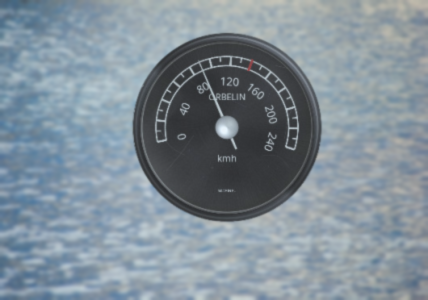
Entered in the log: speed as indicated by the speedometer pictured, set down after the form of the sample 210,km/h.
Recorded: 90,km/h
